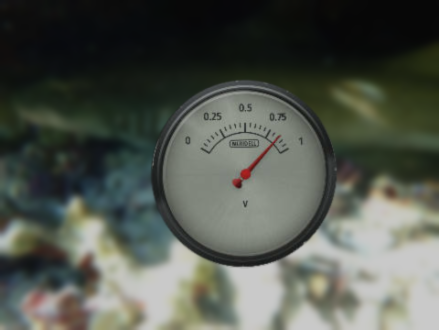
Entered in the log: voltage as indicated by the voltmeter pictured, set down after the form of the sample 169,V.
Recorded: 0.85,V
